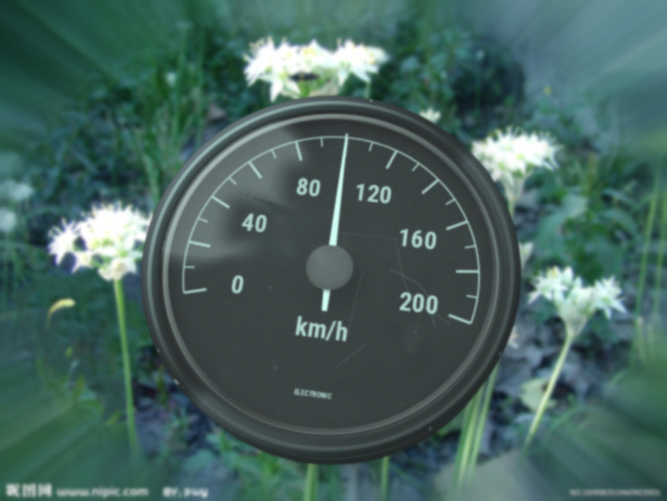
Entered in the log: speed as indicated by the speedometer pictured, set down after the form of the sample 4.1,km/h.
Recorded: 100,km/h
